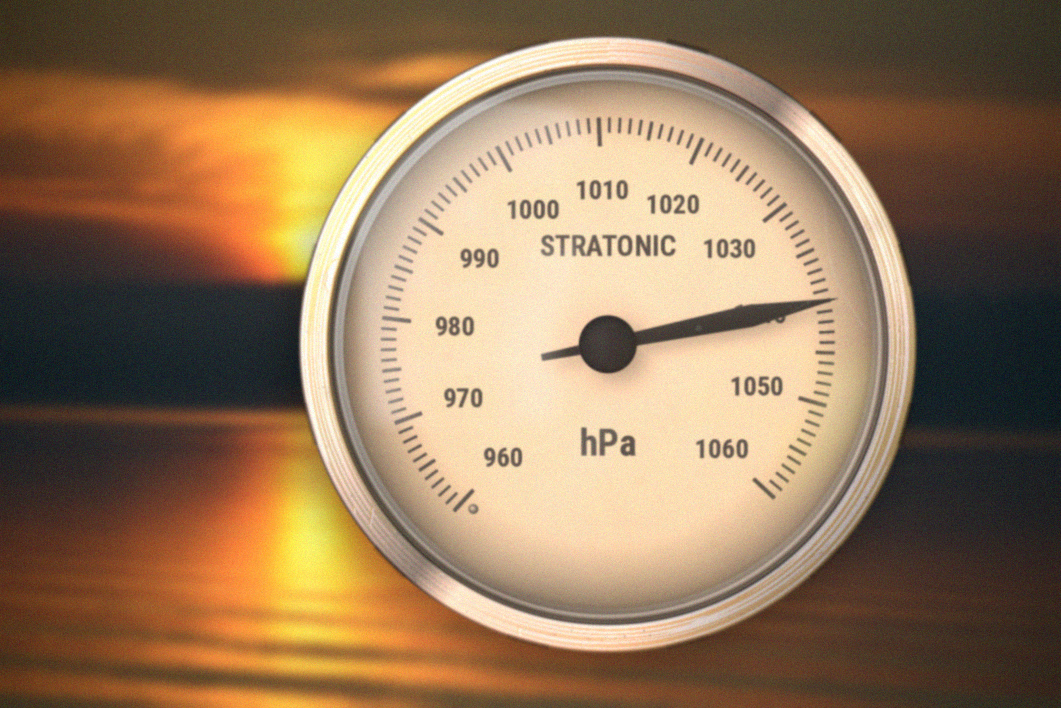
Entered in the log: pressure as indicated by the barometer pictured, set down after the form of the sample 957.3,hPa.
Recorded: 1040,hPa
